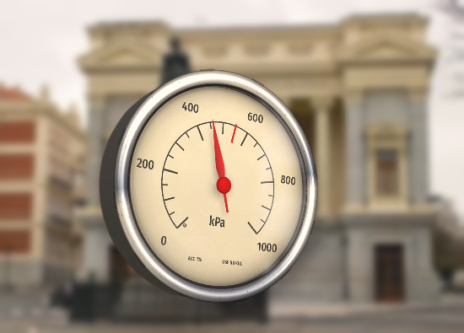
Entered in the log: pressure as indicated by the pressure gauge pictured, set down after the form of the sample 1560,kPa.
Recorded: 450,kPa
